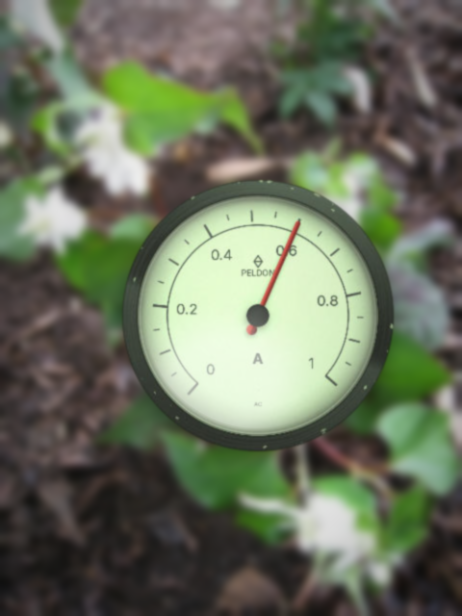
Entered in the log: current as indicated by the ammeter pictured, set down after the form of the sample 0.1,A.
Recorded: 0.6,A
